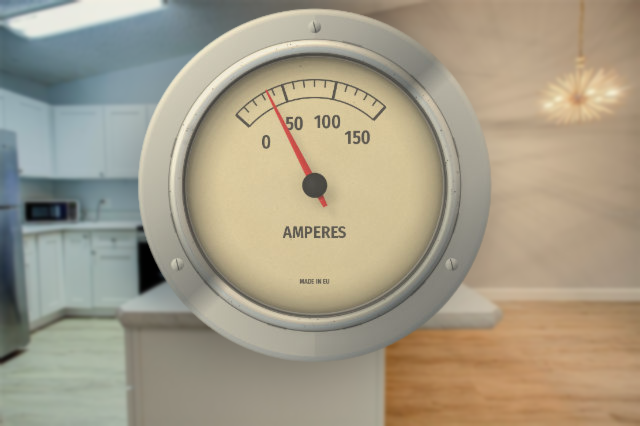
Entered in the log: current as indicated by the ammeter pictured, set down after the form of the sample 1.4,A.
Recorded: 35,A
